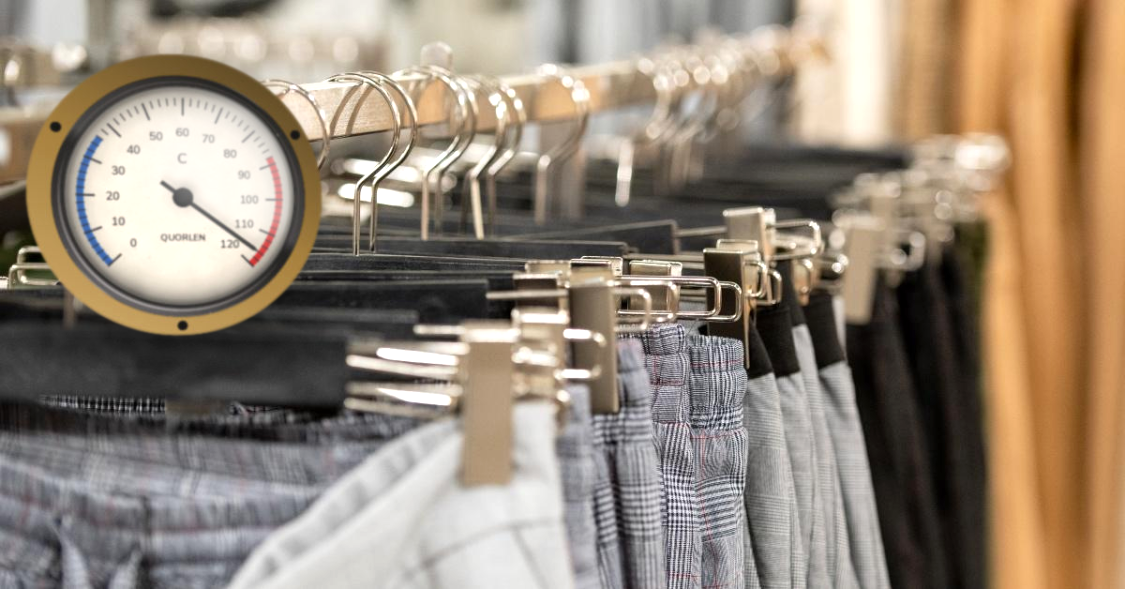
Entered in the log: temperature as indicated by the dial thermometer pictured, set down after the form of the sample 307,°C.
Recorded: 116,°C
